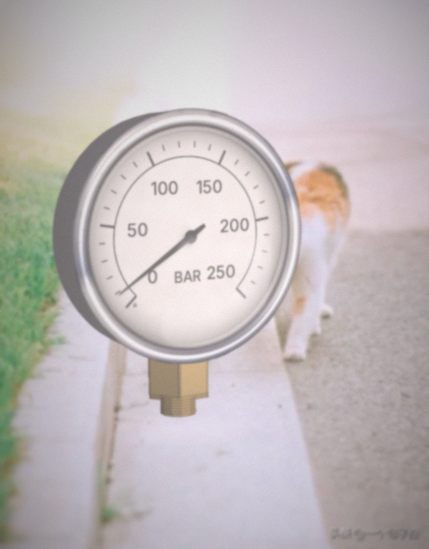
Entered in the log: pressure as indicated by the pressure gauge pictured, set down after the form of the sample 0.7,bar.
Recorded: 10,bar
